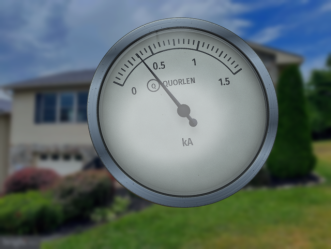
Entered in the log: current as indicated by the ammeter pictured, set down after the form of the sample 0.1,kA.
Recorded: 0.35,kA
